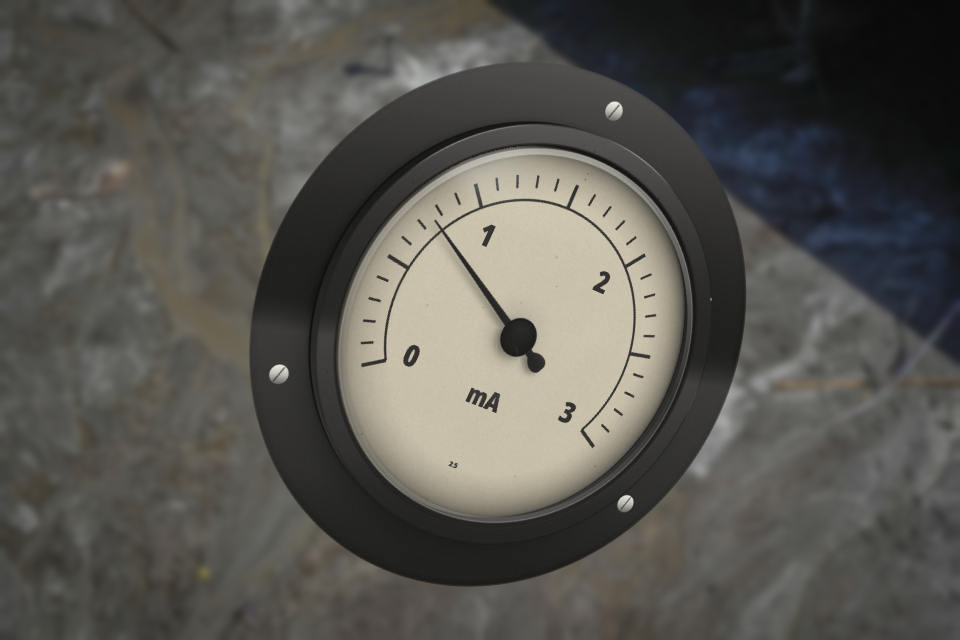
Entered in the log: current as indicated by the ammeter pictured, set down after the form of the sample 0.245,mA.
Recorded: 0.75,mA
